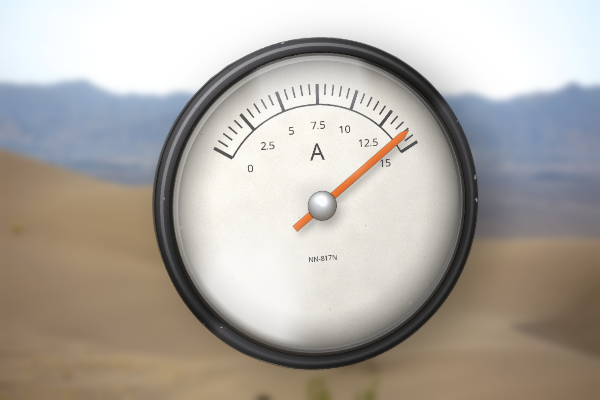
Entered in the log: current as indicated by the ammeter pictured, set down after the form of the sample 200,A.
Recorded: 14,A
